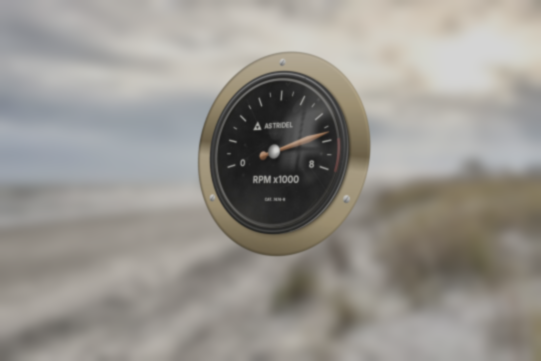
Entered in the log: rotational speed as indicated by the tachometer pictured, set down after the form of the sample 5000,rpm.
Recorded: 6750,rpm
